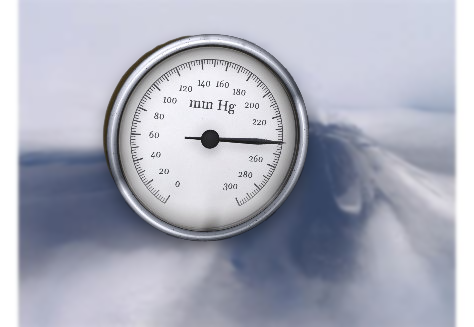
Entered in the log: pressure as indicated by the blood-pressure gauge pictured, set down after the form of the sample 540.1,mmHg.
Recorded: 240,mmHg
